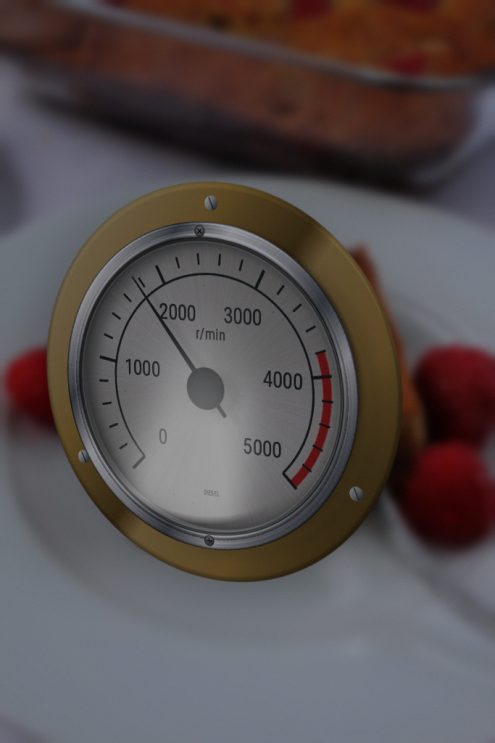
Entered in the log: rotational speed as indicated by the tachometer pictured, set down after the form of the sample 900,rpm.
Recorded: 1800,rpm
